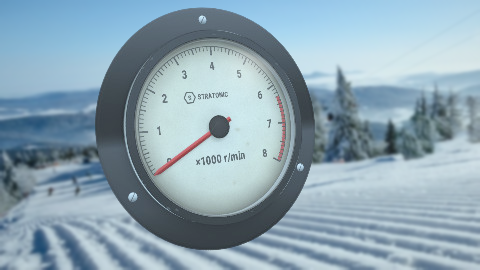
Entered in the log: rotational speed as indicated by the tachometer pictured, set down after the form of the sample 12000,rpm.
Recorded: 0,rpm
